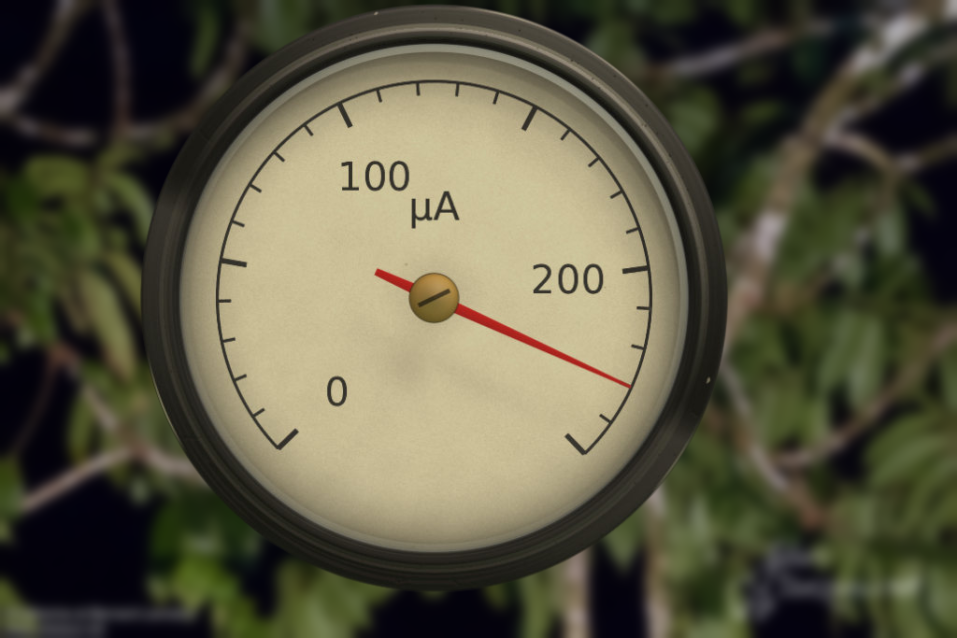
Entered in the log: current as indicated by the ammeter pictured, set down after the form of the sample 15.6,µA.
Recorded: 230,µA
